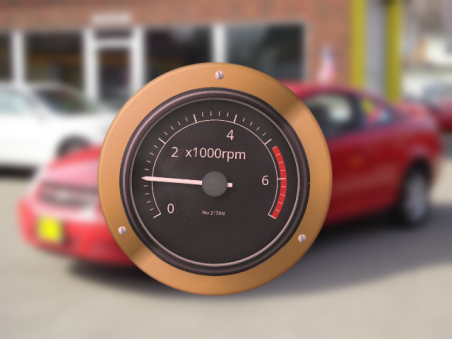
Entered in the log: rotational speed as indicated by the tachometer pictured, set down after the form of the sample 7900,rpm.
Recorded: 1000,rpm
